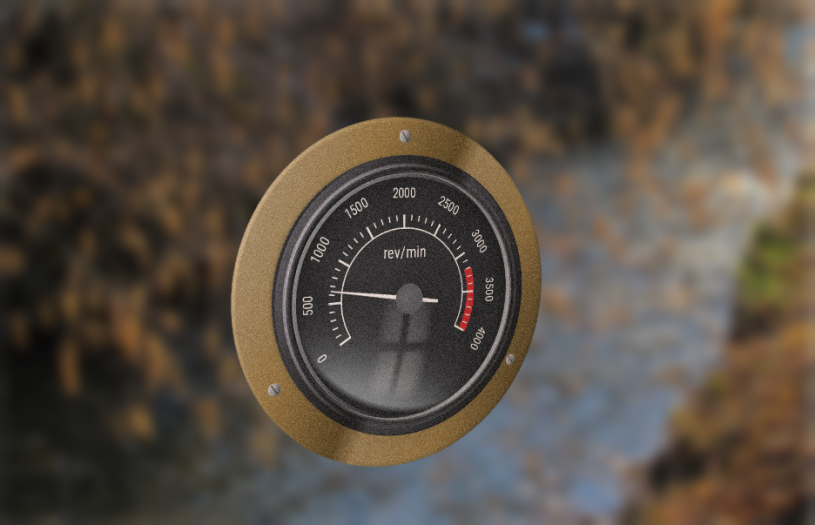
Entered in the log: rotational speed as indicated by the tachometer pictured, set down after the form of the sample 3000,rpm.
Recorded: 650,rpm
